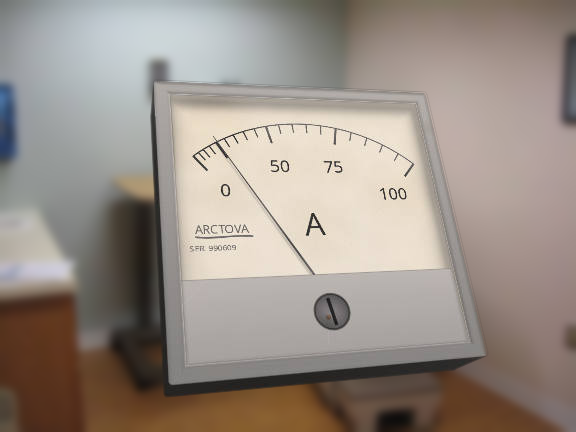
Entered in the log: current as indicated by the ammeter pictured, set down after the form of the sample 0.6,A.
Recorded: 25,A
